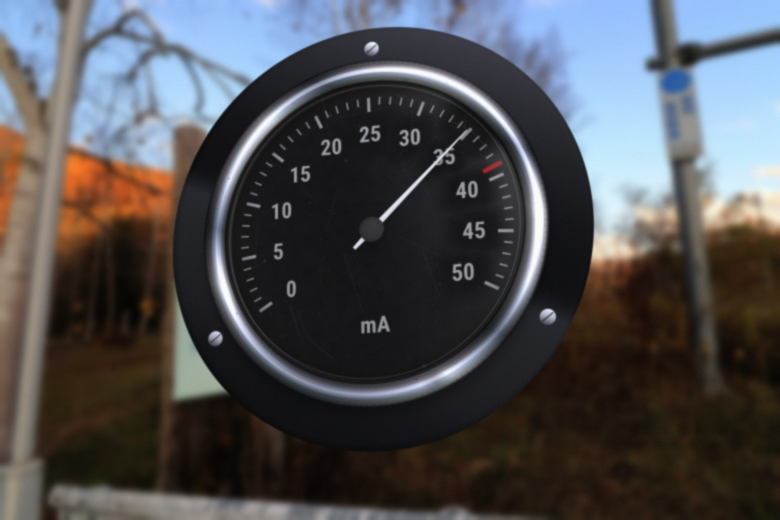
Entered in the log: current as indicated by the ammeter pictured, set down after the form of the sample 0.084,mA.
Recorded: 35,mA
